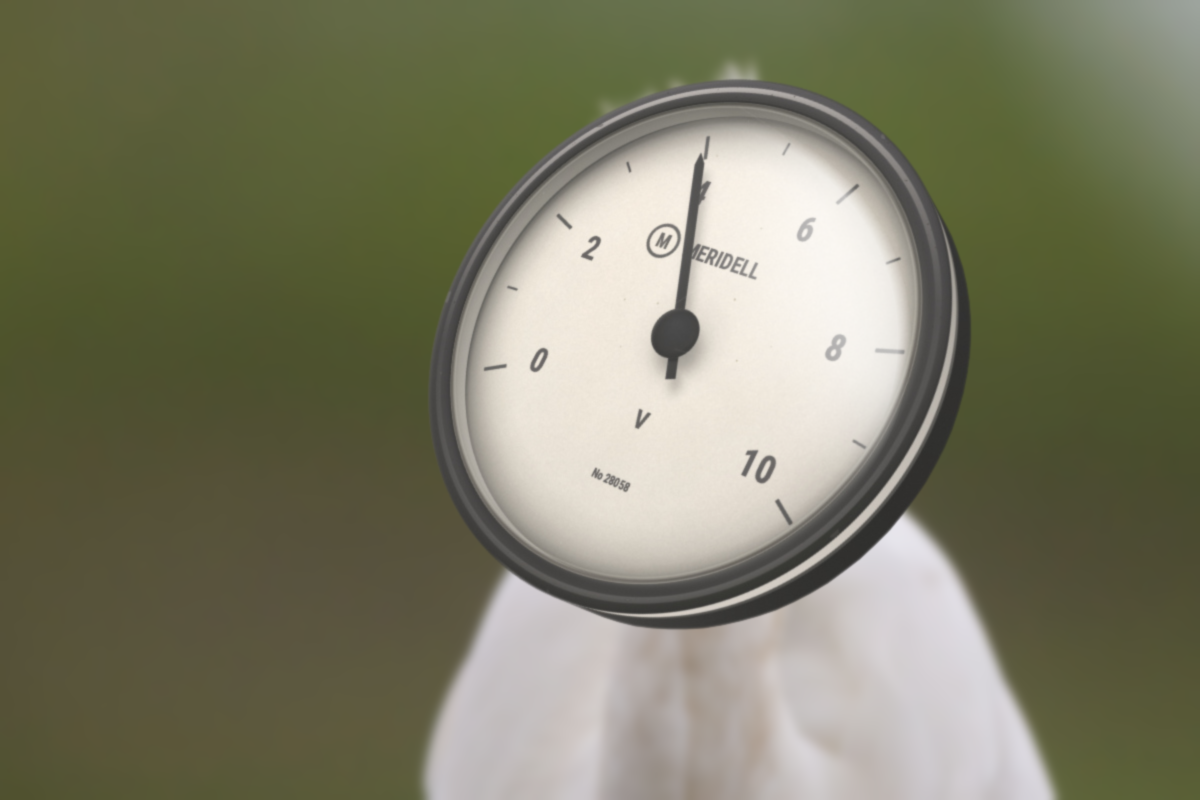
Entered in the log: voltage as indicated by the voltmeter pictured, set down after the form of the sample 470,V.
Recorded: 4,V
